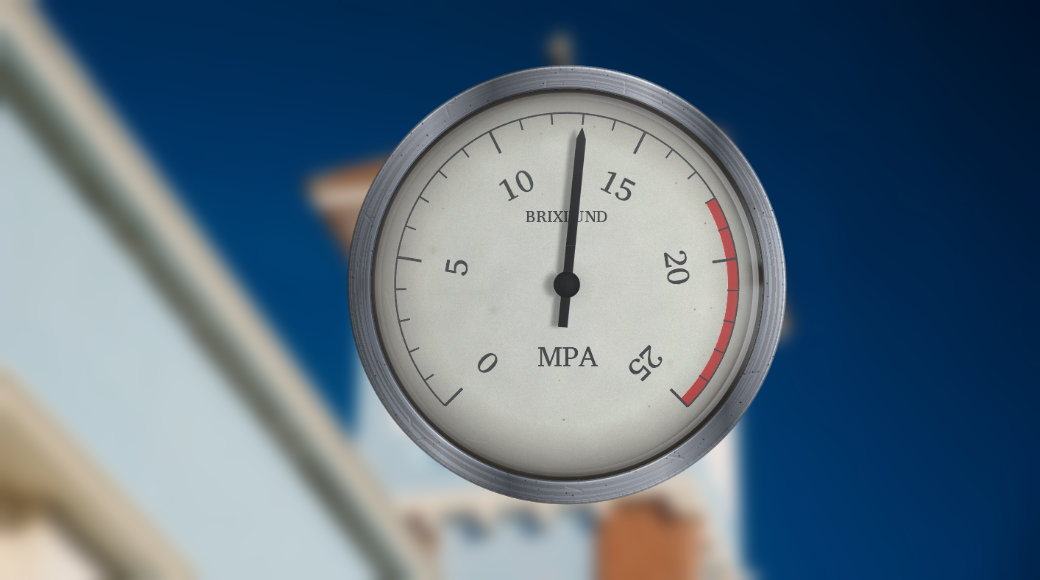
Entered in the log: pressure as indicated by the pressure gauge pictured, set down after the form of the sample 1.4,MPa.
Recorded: 13,MPa
